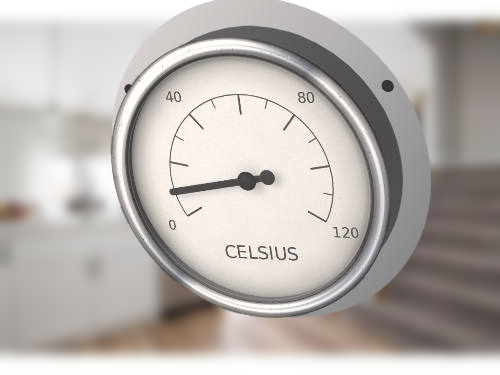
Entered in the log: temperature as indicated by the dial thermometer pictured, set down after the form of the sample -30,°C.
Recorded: 10,°C
